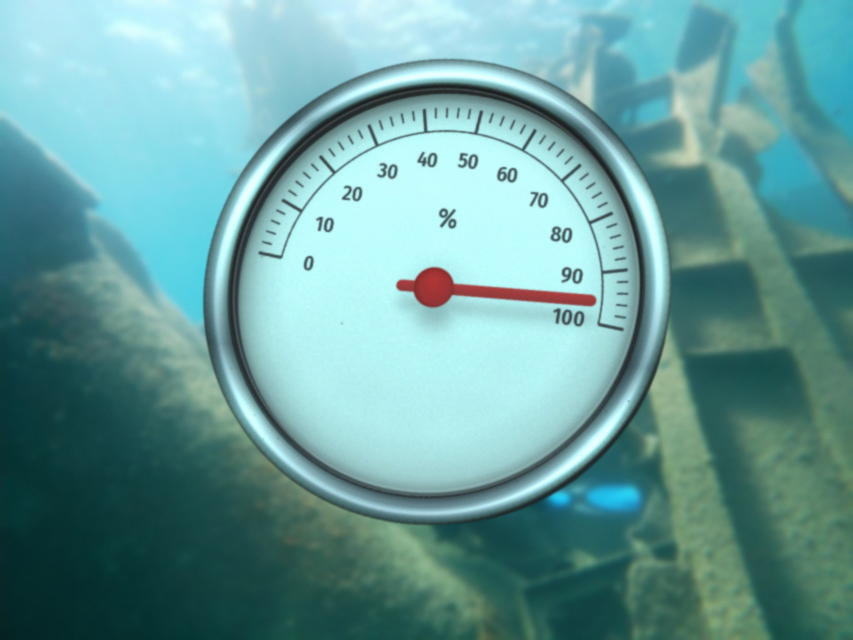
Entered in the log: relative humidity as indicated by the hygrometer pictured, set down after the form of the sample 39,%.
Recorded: 96,%
